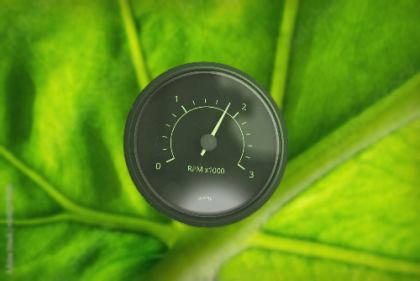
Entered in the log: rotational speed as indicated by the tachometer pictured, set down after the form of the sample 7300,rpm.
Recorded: 1800,rpm
